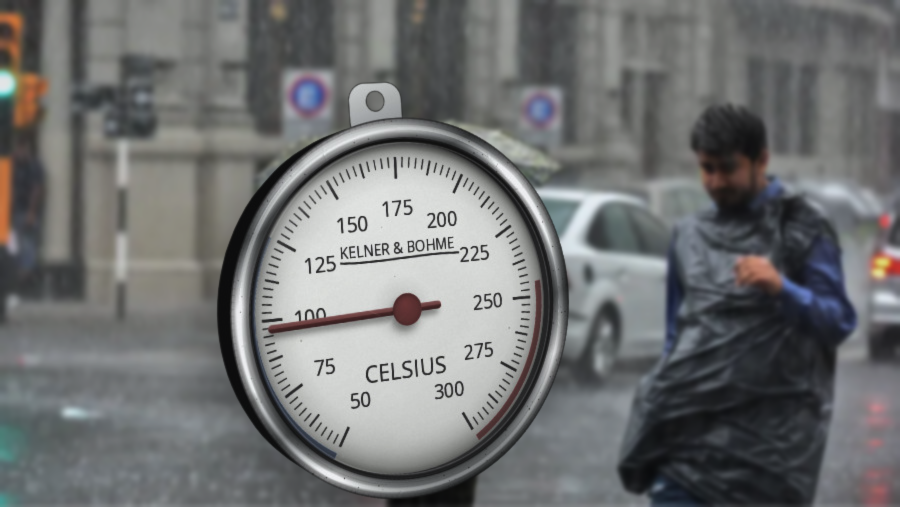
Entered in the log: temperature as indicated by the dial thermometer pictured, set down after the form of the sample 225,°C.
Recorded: 97.5,°C
